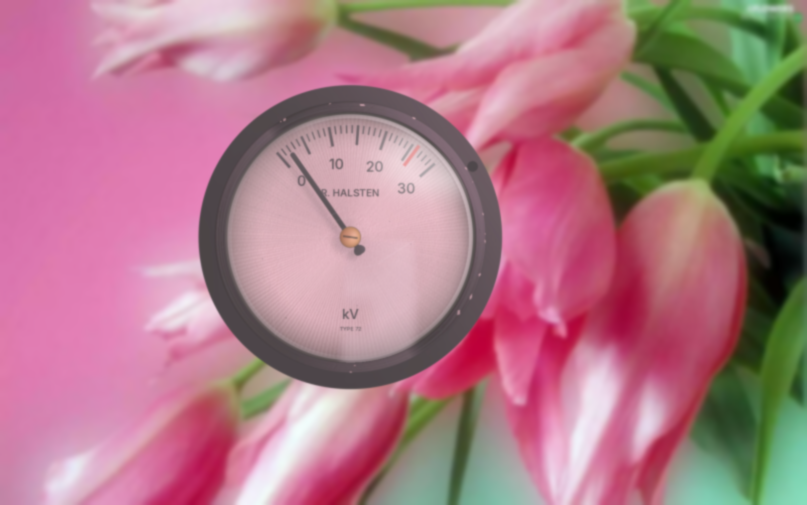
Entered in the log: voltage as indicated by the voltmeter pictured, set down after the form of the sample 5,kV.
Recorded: 2,kV
